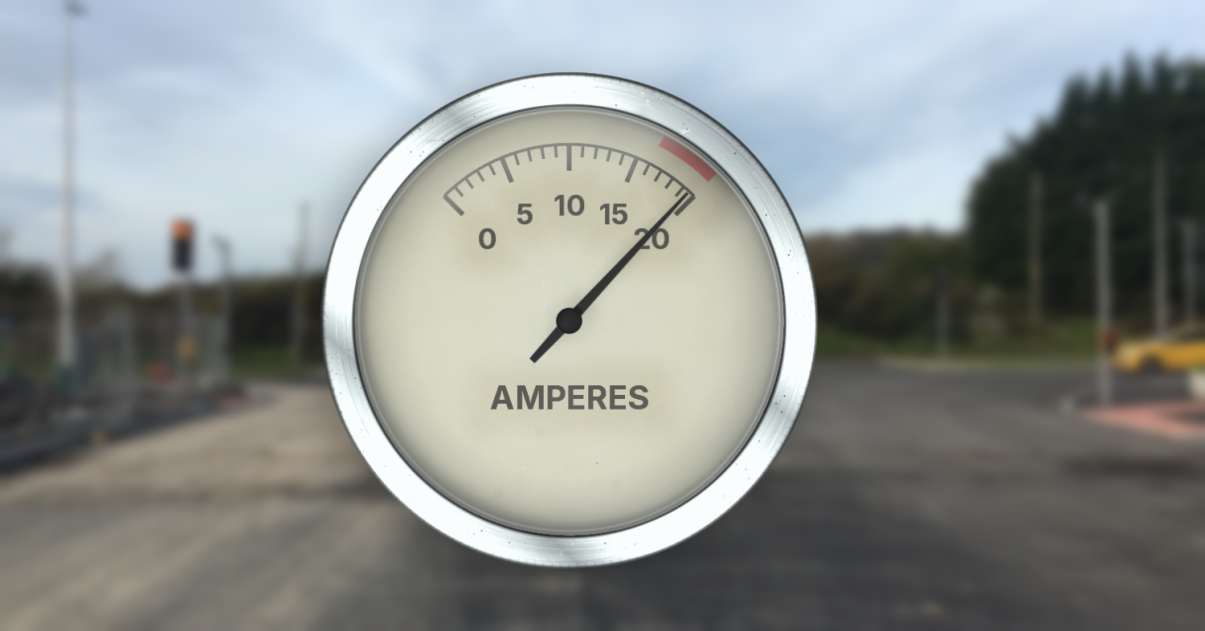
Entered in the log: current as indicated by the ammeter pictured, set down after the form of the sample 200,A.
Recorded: 19.5,A
